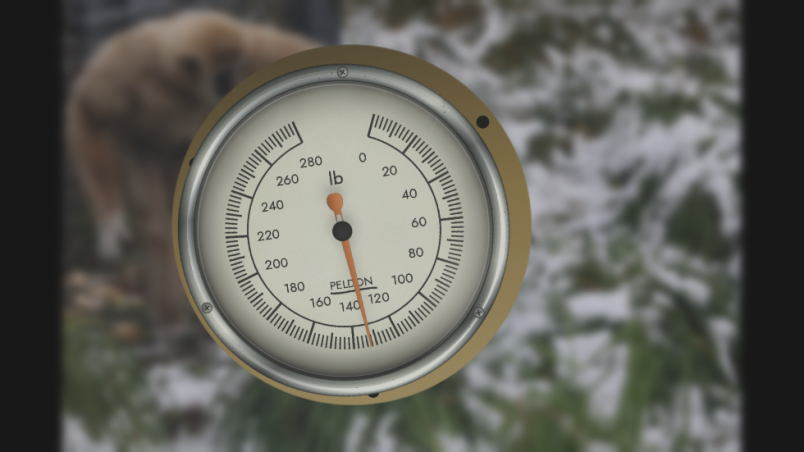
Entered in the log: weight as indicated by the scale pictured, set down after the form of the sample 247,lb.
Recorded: 132,lb
